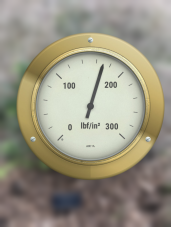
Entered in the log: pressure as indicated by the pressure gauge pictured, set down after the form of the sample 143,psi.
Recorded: 170,psi
